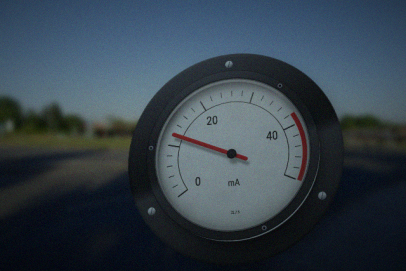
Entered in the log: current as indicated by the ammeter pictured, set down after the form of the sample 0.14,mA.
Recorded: 12,mA
